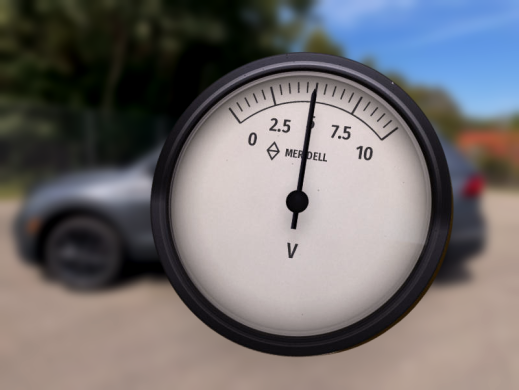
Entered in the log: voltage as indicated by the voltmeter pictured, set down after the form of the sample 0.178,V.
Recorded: 5,V
